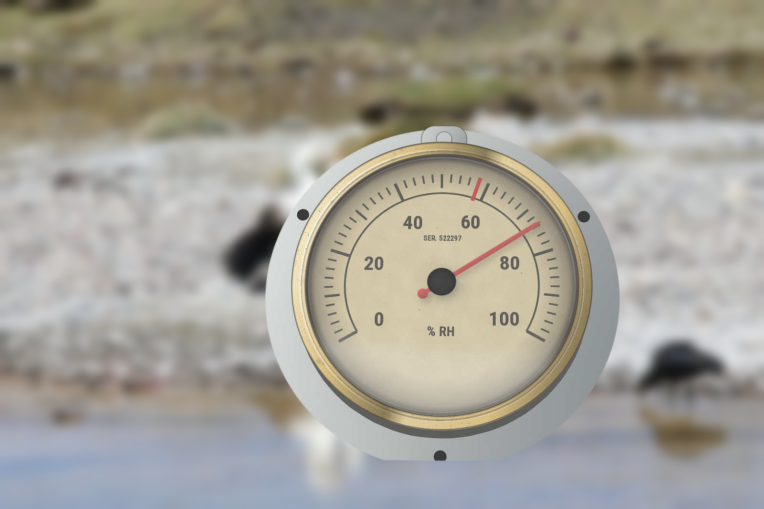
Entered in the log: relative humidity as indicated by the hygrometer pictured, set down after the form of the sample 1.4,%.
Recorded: 74,%
